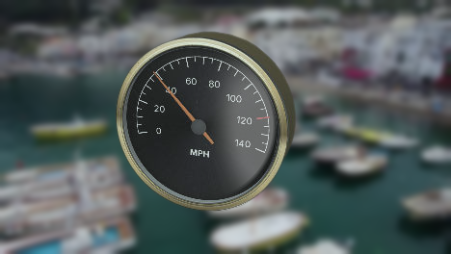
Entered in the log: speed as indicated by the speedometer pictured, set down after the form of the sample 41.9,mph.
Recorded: 40,mph
